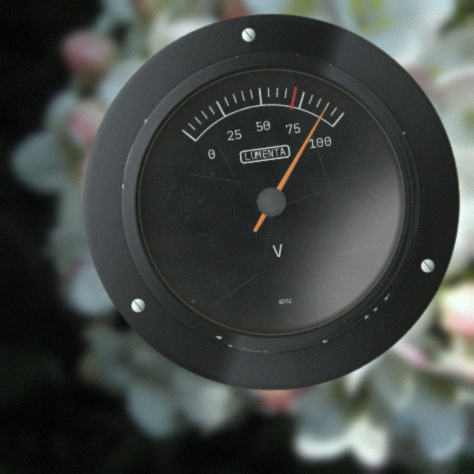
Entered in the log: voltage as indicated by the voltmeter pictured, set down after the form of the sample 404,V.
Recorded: 90,V
